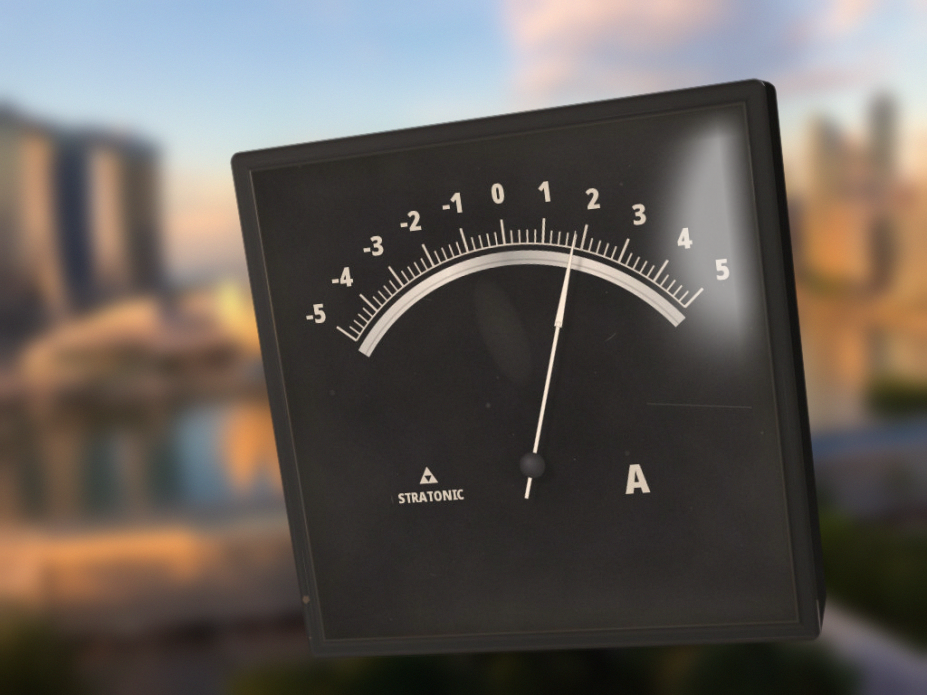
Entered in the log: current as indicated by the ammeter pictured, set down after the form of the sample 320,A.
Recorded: 1.8,A
